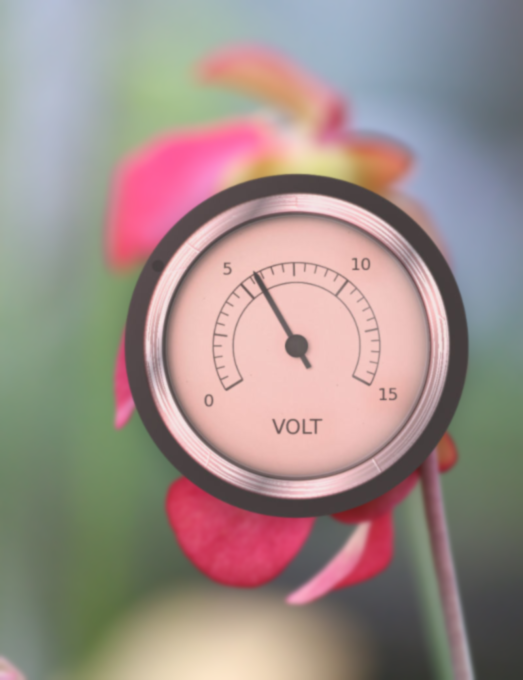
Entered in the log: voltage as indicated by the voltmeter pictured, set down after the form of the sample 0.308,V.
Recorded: 5.75,V
